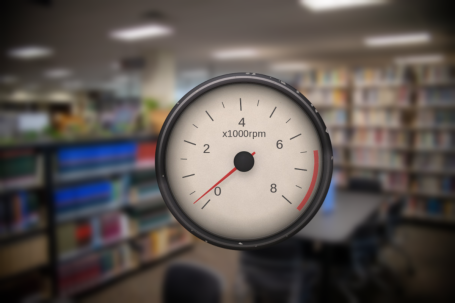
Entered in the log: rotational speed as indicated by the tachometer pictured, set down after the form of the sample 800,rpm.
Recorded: 250,rpm
